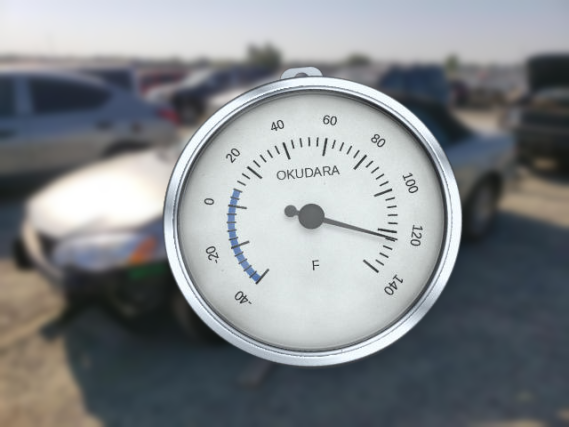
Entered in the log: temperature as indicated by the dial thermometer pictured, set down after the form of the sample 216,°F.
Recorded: 124,°F
